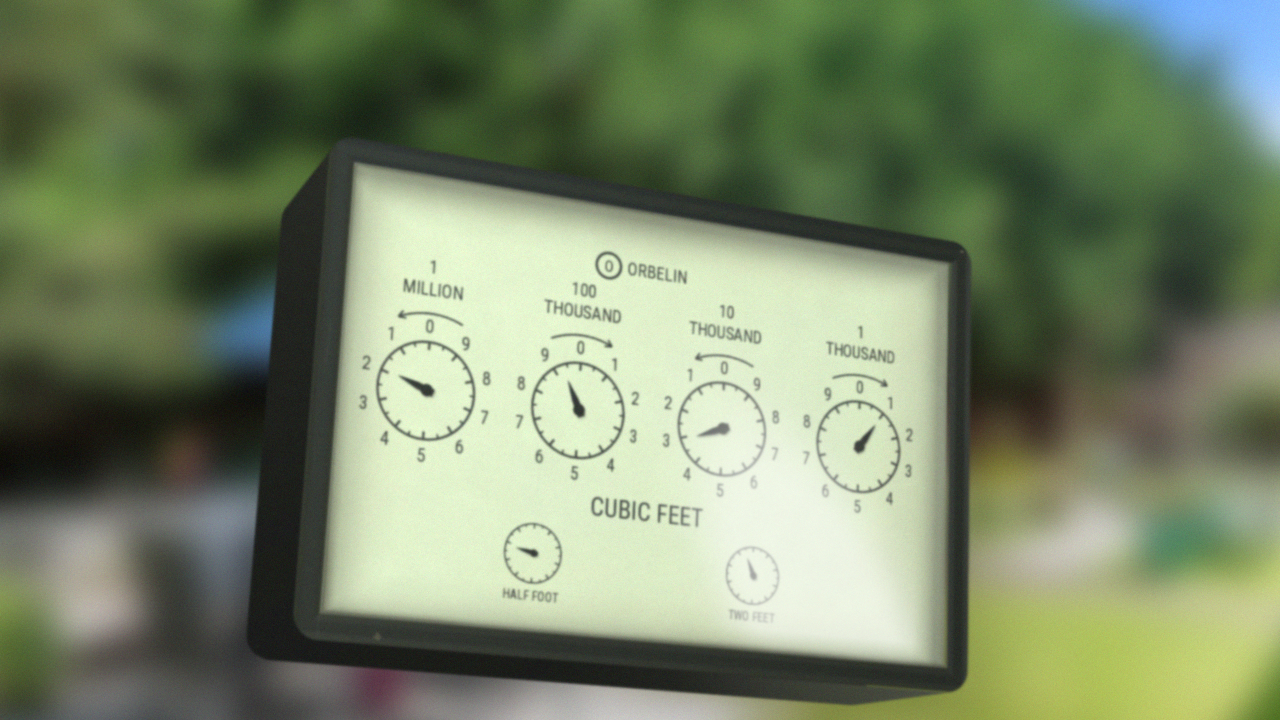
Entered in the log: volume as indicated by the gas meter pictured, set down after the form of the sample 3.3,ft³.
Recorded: 193100,ft³
